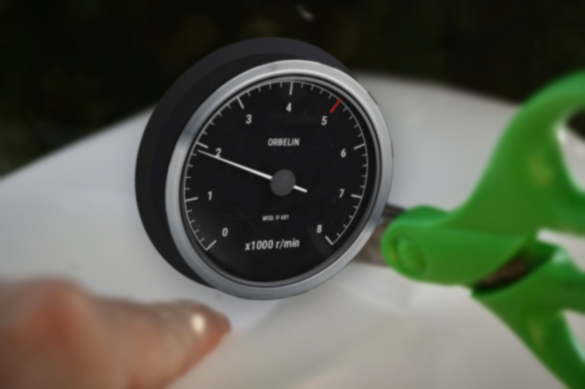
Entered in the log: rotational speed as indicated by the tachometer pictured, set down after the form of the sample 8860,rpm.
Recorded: 1900,rpm
